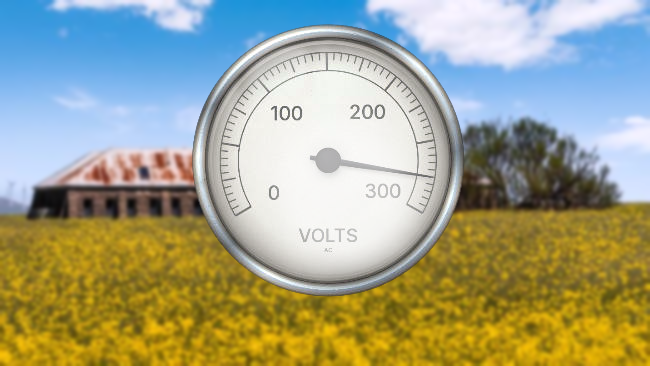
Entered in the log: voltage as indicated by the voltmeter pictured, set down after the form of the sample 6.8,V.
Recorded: 275,V
